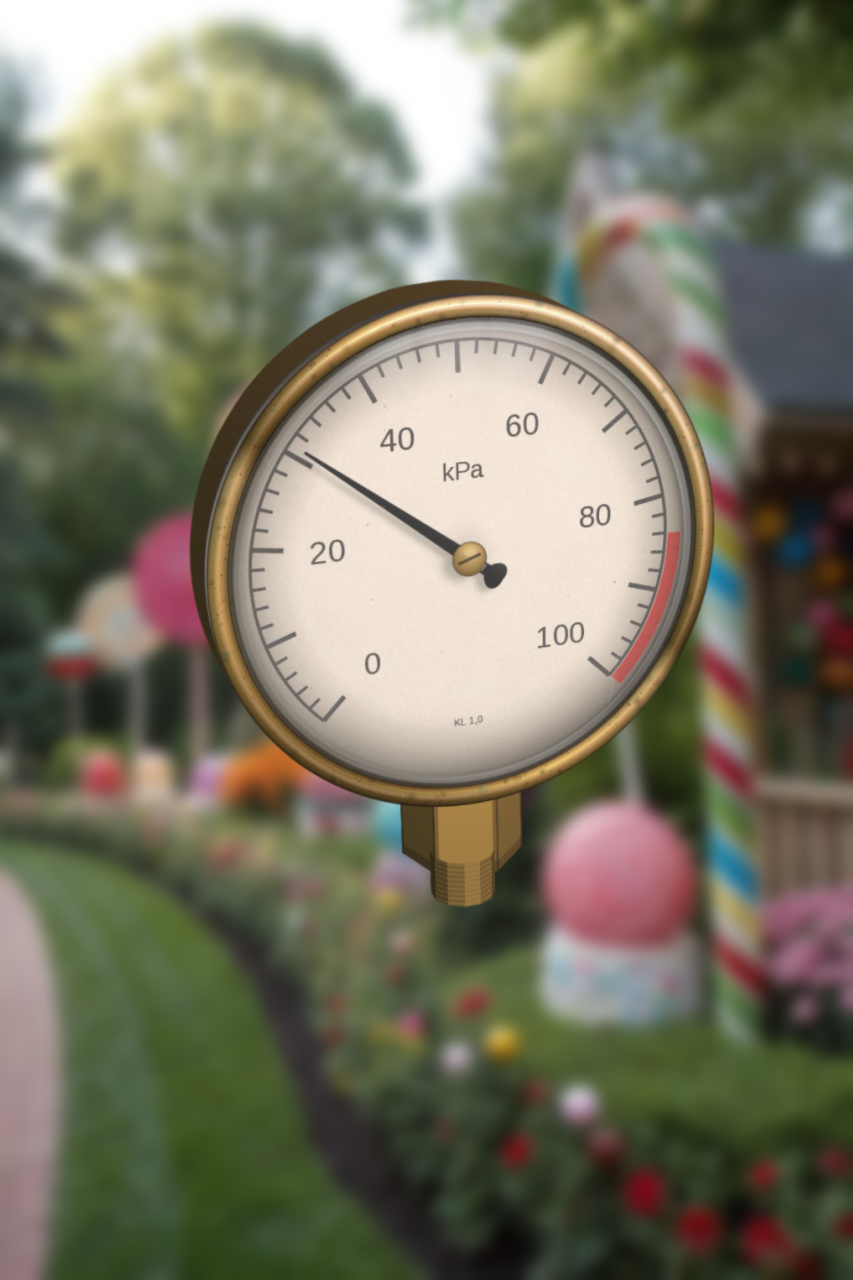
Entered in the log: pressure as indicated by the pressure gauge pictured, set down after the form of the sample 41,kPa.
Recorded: 31,kPa
